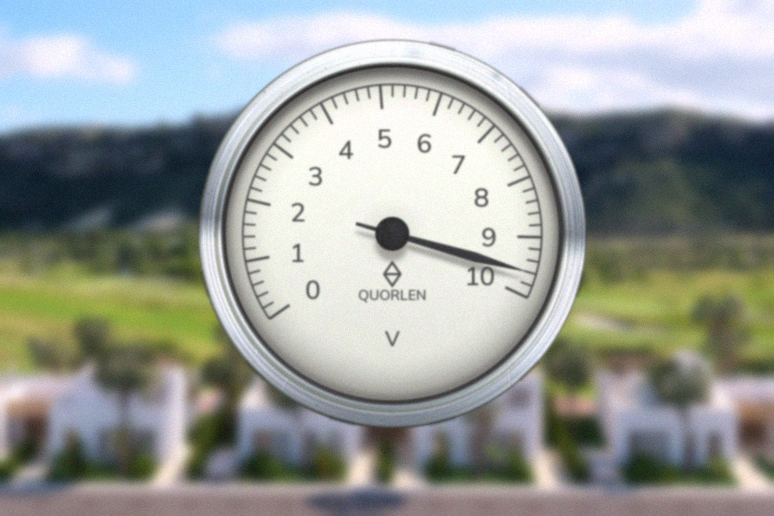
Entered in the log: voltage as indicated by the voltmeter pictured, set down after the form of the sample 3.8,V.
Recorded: 9.6,V
